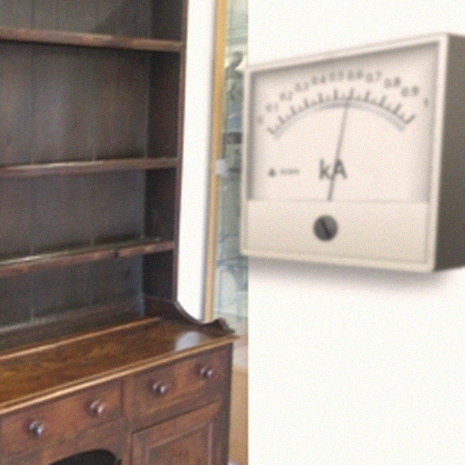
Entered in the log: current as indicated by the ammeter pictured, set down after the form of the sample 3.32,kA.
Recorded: 0.6,kA
